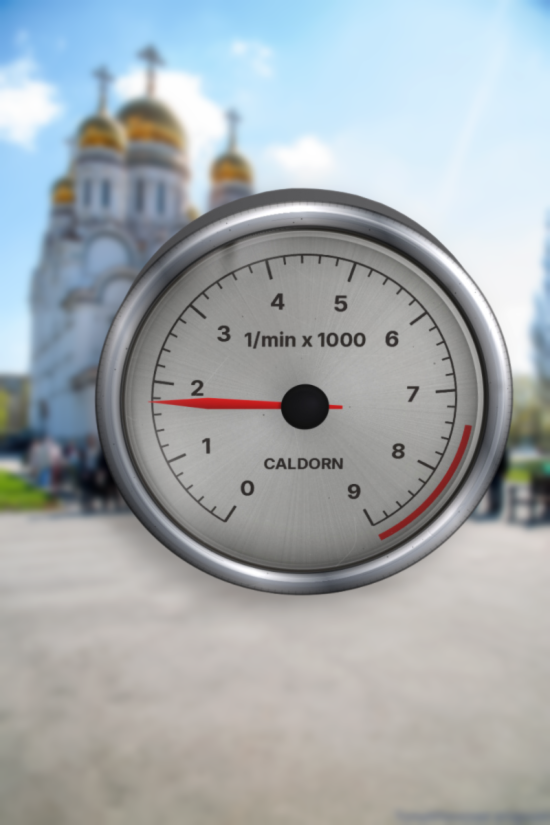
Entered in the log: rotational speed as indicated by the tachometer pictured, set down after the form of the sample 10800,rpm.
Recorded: 1800,rpm
